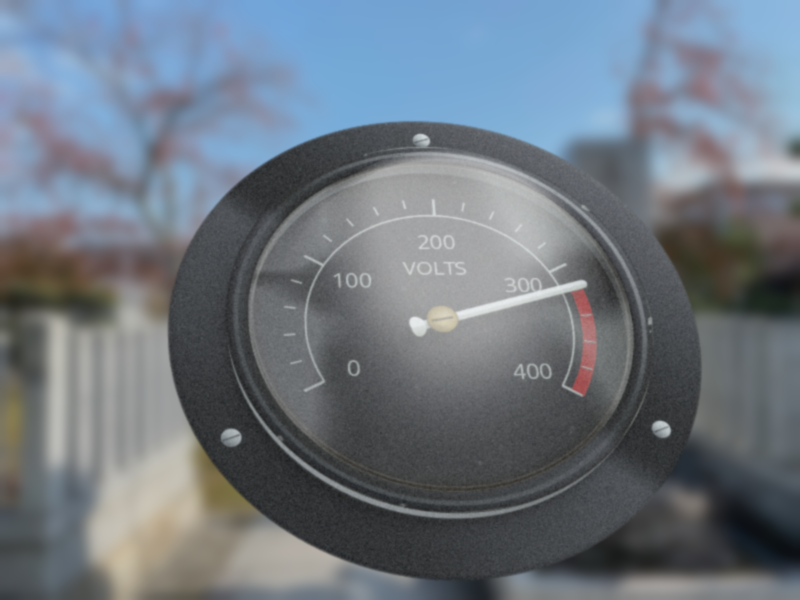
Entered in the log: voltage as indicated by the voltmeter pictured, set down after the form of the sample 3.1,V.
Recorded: 320,V
